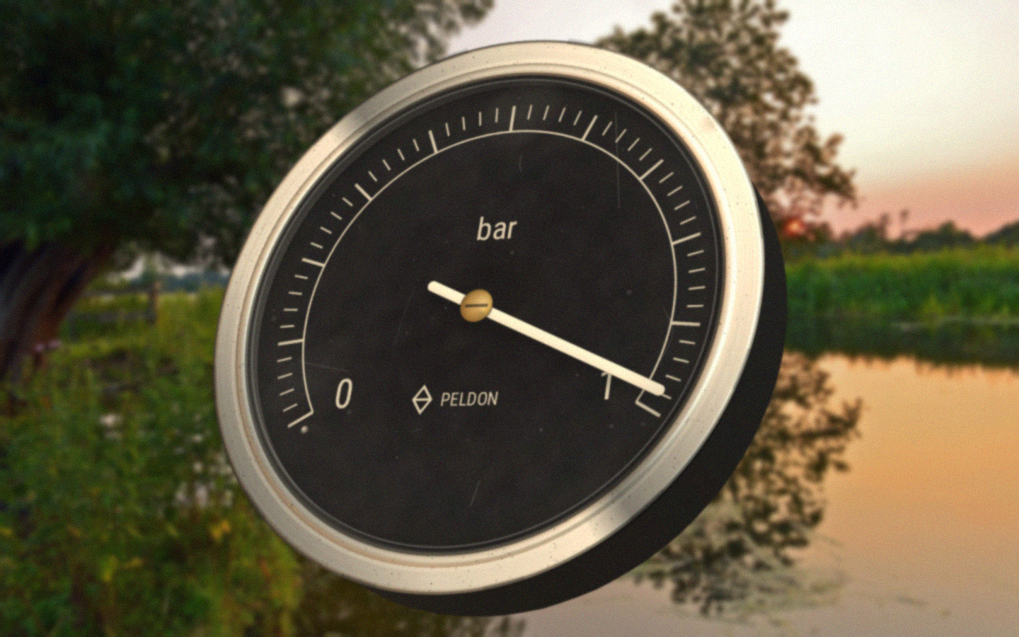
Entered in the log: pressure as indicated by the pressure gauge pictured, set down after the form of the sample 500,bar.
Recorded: 0.98,bar
